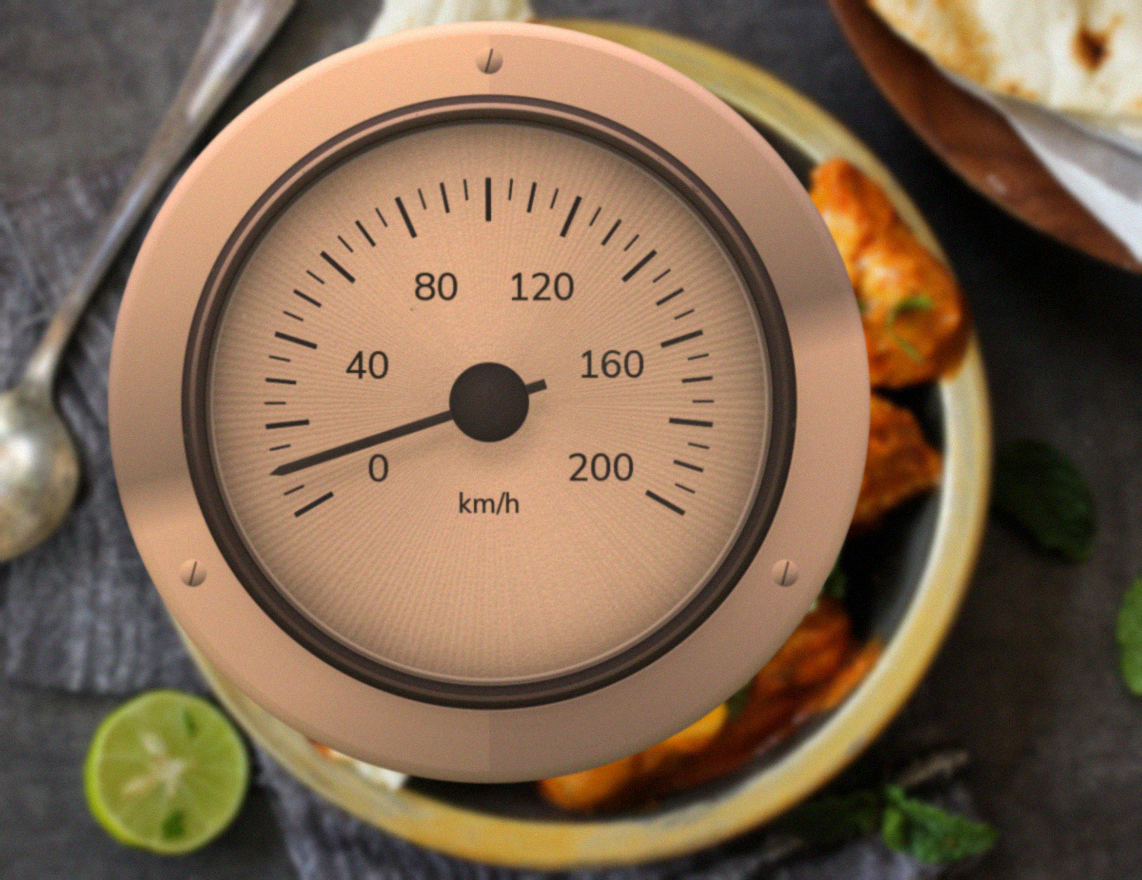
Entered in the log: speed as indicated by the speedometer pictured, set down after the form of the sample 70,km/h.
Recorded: 10,km/h
